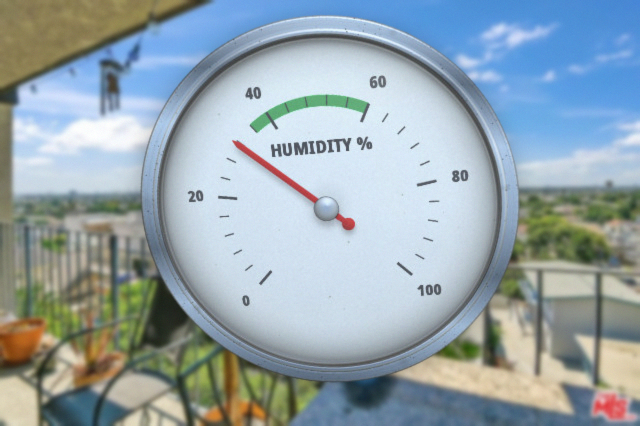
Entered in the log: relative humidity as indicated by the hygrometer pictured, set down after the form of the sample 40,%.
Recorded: 32,%
